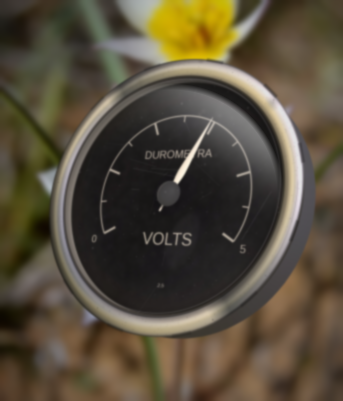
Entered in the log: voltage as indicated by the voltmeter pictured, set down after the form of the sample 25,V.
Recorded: 3,V
